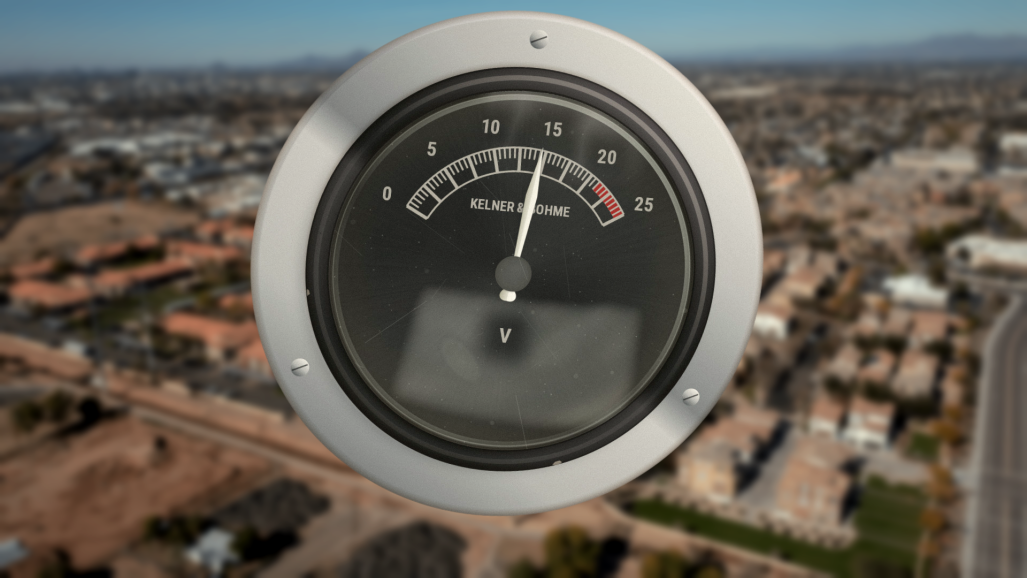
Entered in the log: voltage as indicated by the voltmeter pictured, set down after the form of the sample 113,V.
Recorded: 14.5,V
